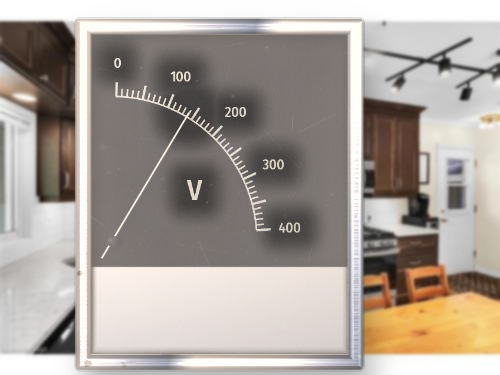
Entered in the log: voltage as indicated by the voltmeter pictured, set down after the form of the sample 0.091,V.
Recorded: 140,V
